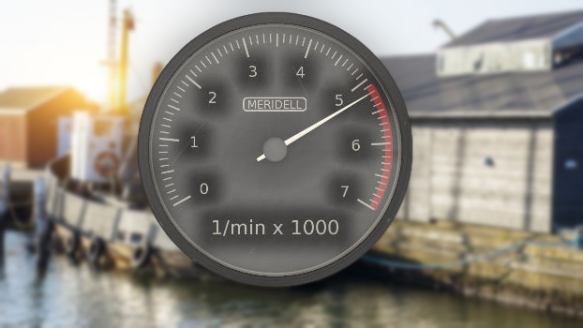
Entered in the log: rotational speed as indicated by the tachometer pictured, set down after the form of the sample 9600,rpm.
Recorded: 5200,rpm
